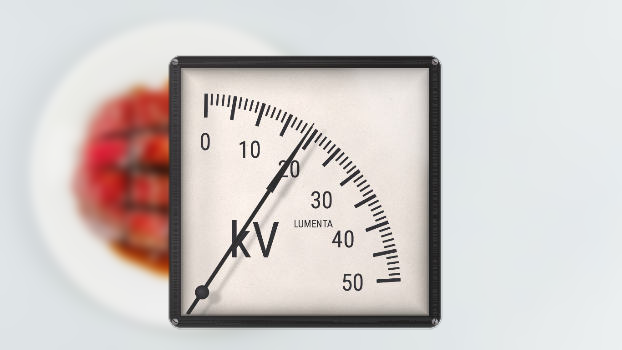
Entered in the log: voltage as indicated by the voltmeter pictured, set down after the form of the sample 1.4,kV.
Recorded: 19,kV
